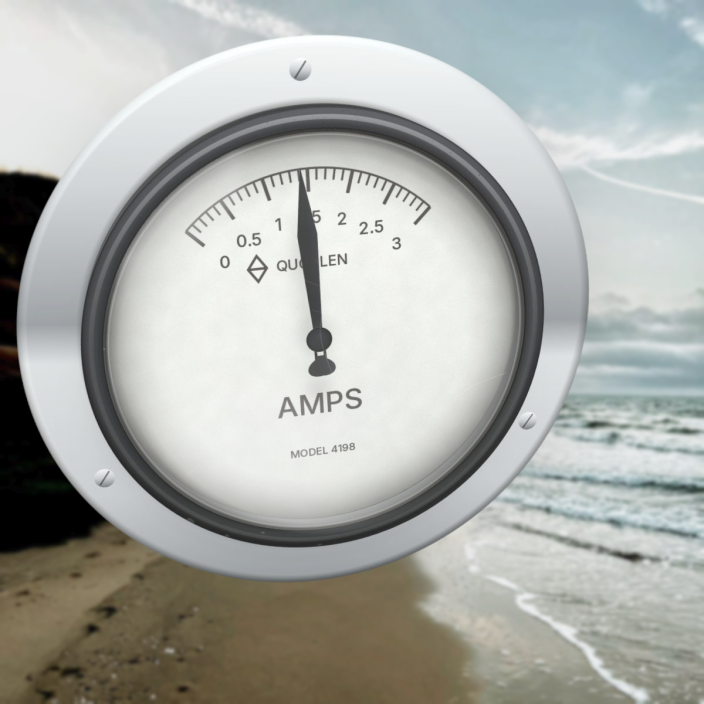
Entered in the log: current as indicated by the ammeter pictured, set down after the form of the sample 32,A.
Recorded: 1.4,A
